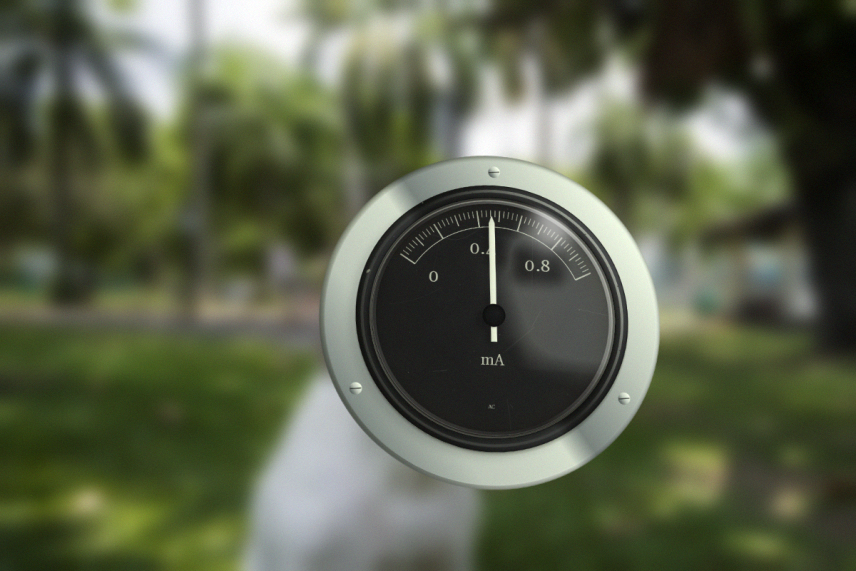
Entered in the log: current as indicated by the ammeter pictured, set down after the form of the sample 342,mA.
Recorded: 0.46,mA
